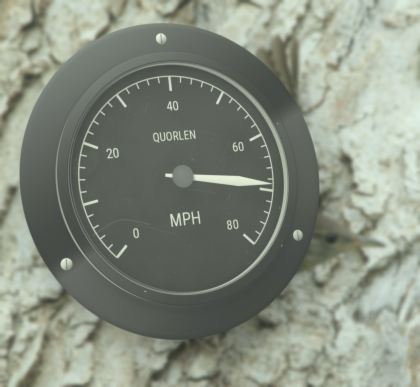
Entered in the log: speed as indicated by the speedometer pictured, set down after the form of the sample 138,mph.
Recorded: 69,mph
